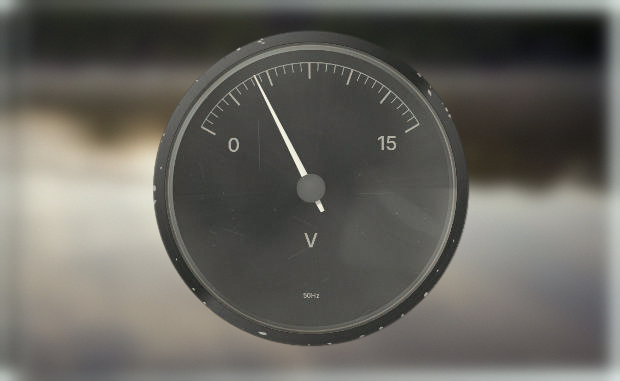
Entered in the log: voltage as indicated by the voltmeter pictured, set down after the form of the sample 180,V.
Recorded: 4.25,V
